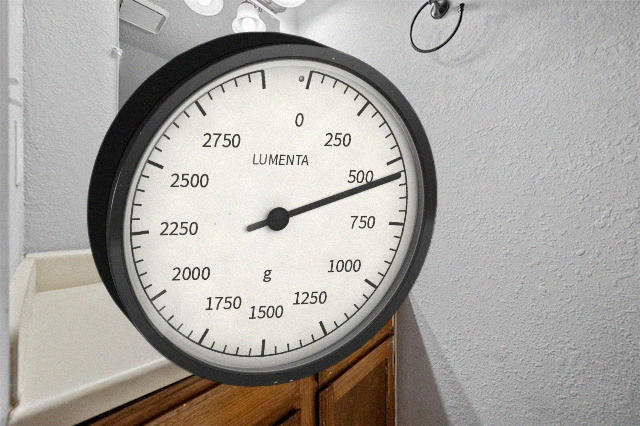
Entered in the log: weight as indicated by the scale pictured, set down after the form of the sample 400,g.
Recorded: 550,g
